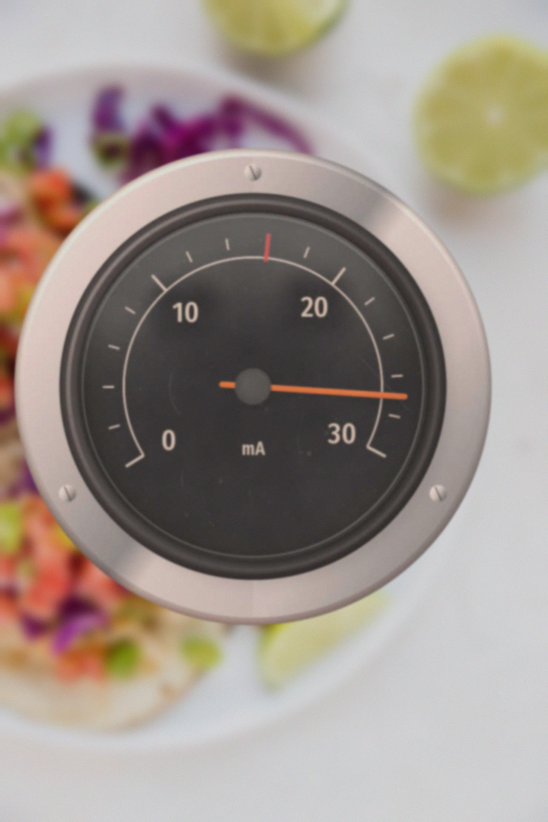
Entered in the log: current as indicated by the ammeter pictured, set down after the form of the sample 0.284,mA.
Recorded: 27,mA
